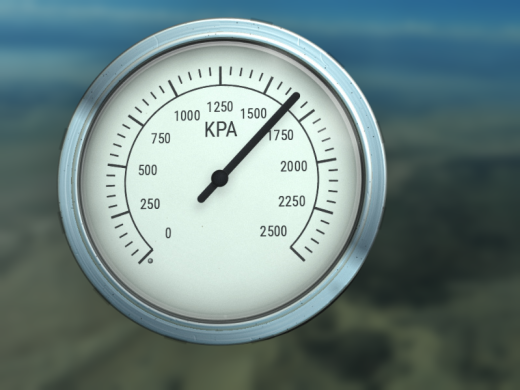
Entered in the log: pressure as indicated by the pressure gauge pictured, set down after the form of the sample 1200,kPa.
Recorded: 1650,kPa
